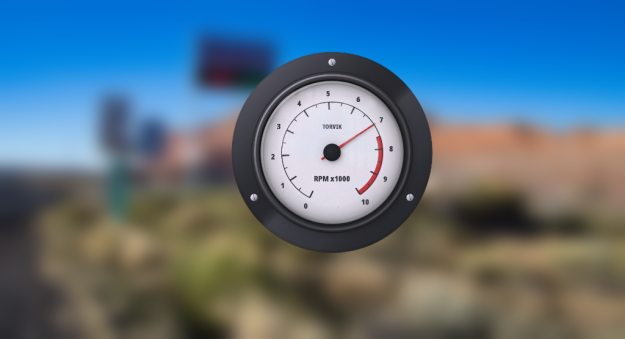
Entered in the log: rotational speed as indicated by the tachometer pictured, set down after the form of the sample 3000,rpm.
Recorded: 7000,rpm
